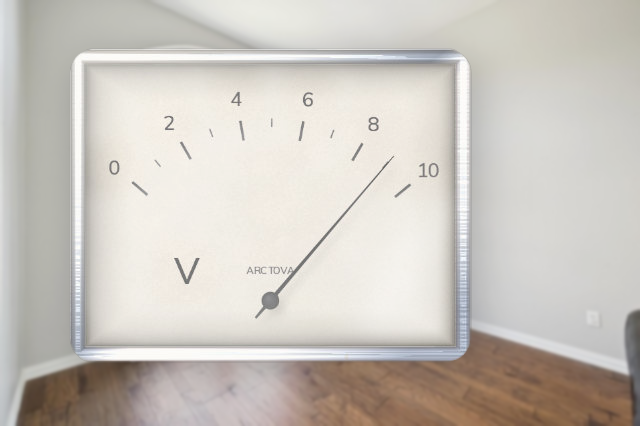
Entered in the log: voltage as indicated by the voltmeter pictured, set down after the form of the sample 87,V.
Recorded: 9,V
